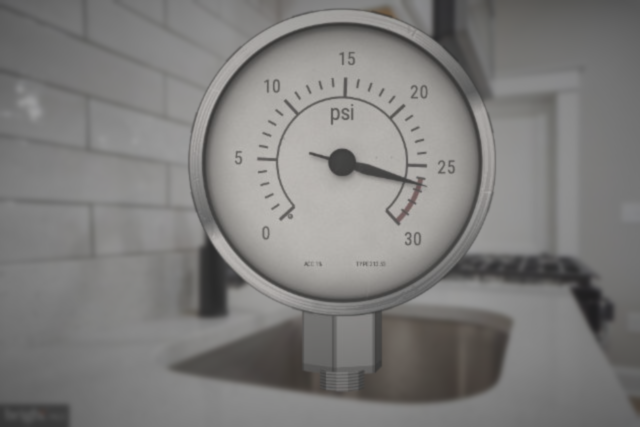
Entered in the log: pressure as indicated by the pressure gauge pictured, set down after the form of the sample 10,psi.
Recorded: 26.5,psi
